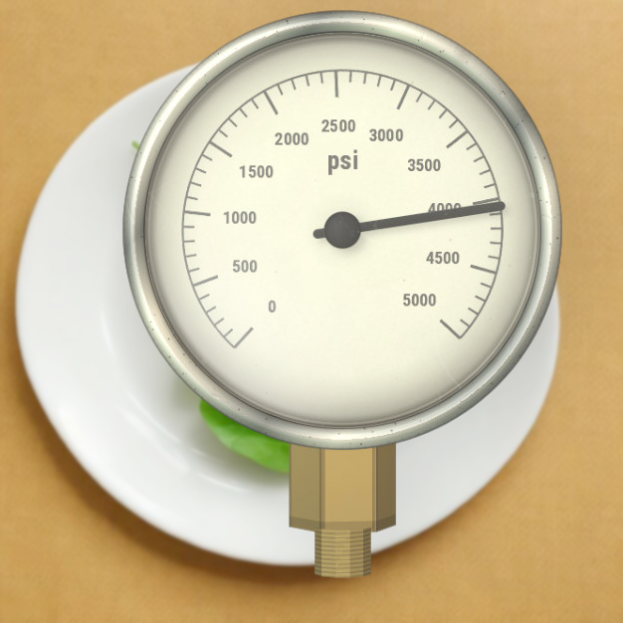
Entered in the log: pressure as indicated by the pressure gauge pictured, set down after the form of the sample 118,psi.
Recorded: 4050,psi
